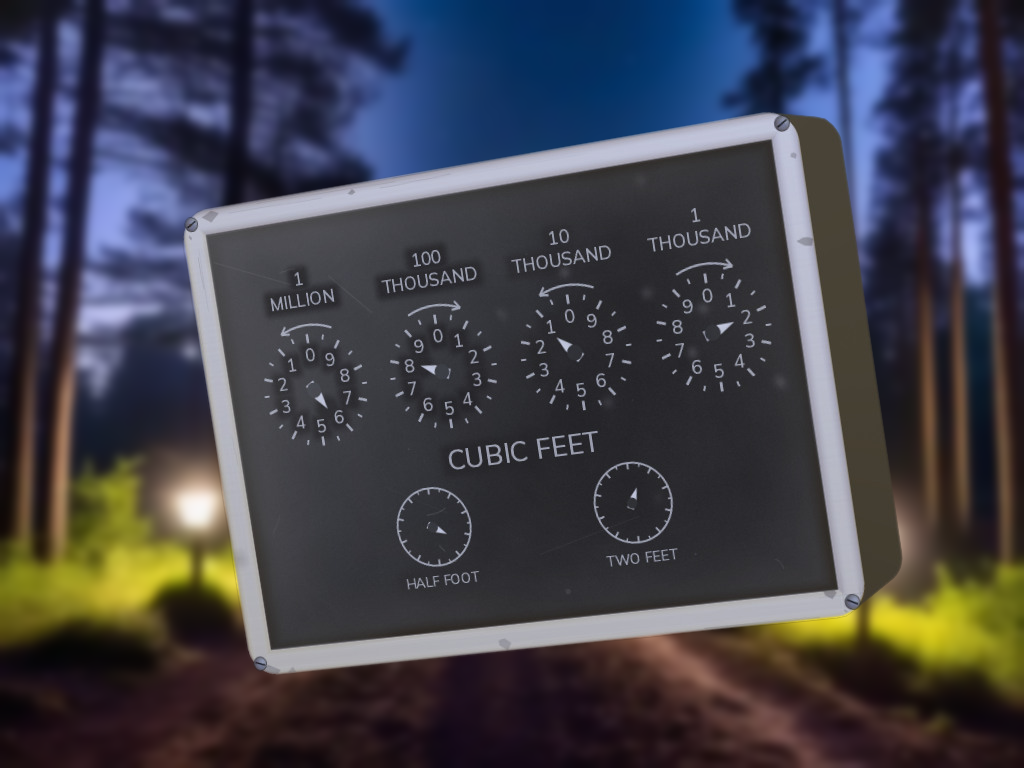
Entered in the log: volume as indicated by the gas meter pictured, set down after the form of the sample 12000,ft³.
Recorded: 581200,ft³
